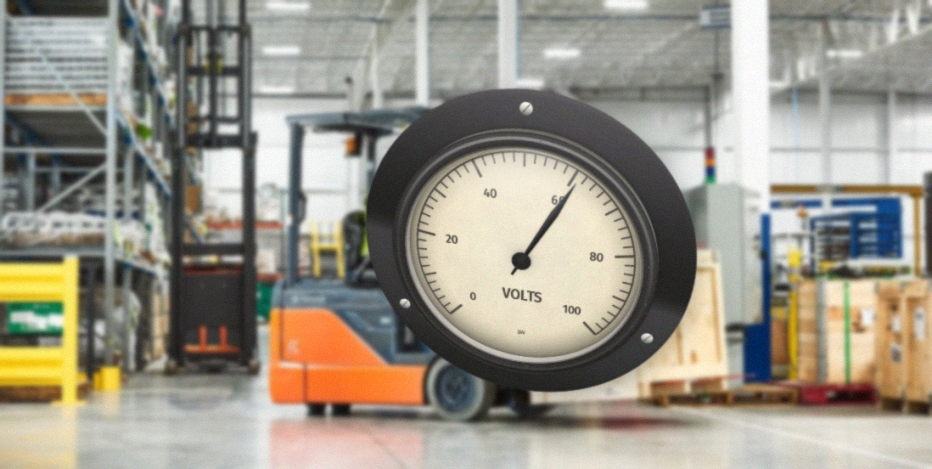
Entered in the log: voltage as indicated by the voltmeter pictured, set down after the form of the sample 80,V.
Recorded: 61,V
